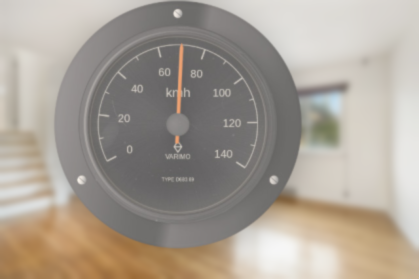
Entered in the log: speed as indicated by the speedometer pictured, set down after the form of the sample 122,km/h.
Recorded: 70,km/h
